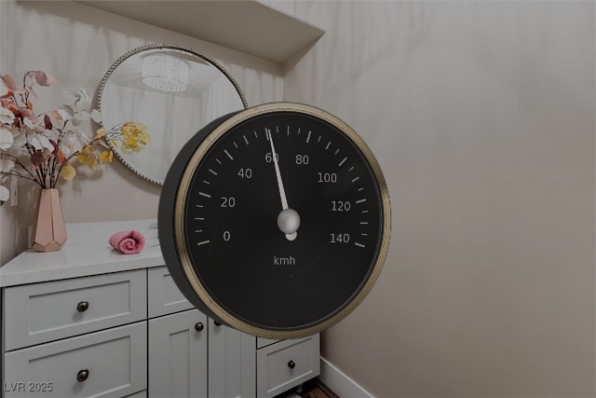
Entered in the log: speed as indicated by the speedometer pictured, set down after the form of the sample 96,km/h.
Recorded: 60,km/h
